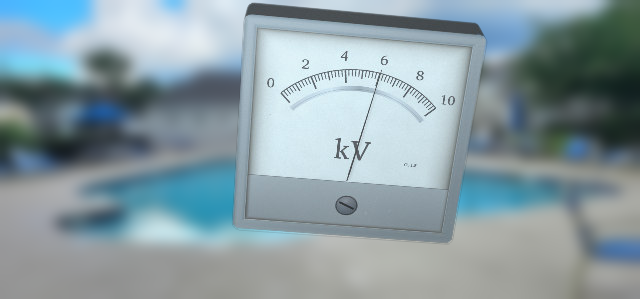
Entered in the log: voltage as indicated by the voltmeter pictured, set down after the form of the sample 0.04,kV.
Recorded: 6,kV
